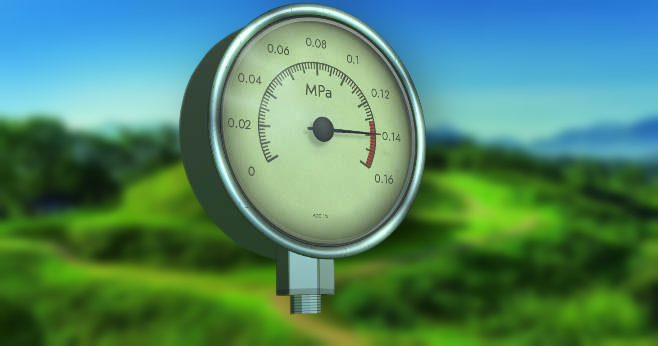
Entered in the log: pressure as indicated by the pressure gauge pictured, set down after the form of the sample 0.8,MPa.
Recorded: 0.14,MPa
